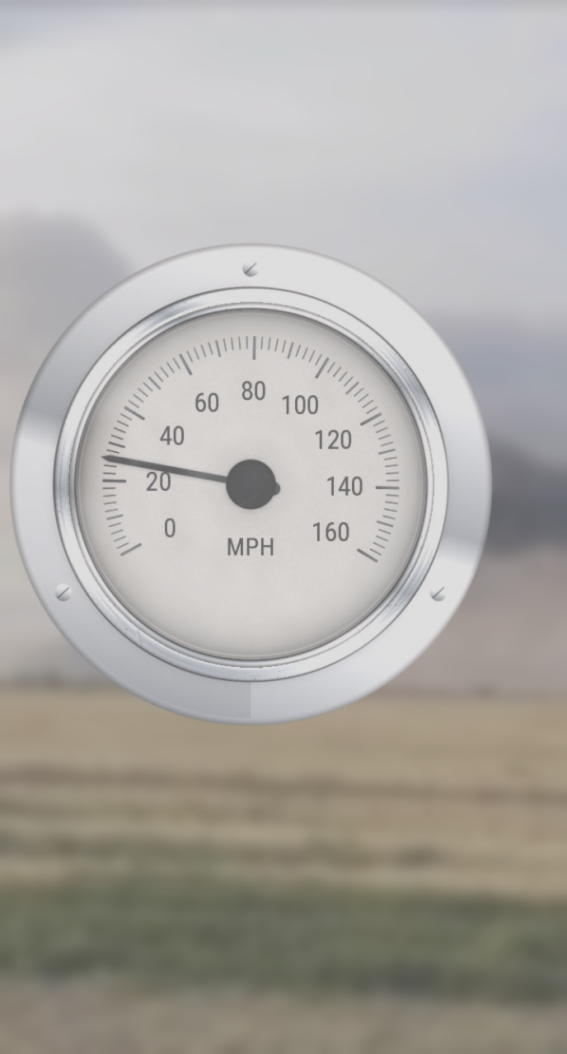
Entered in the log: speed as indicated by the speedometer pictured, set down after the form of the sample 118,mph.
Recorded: 26,mph
